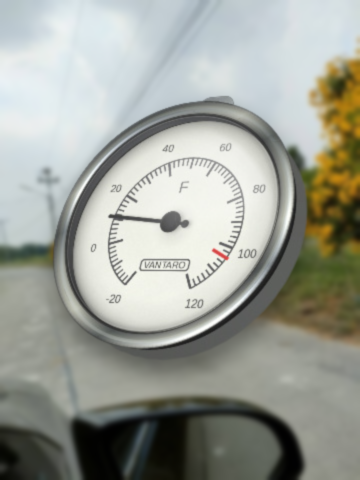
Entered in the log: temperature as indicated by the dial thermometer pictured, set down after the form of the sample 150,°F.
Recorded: 10,°F
